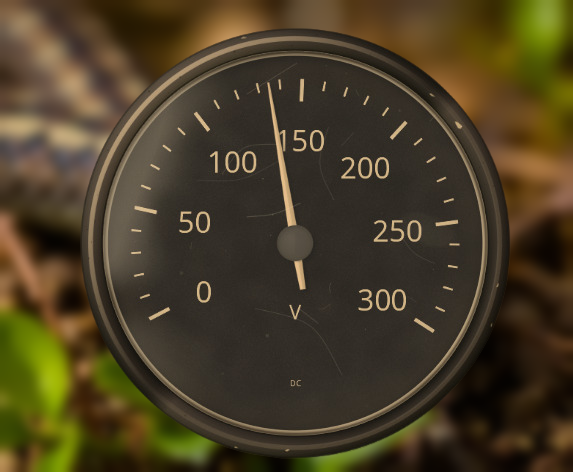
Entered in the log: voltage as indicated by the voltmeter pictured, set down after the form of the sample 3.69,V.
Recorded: 135,V
